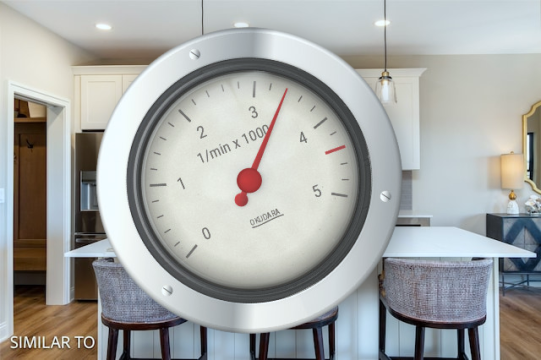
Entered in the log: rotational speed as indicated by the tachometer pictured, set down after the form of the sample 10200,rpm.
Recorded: 3400,rpm
